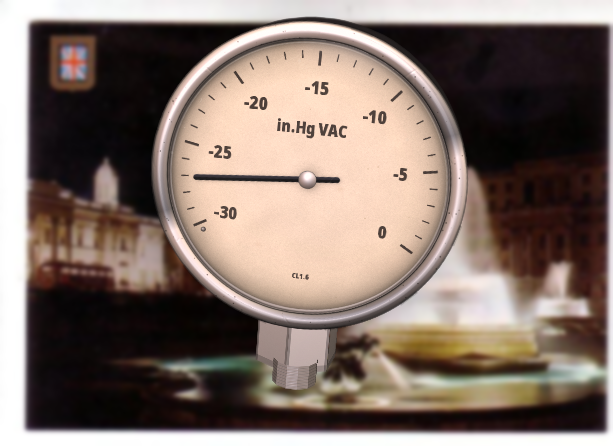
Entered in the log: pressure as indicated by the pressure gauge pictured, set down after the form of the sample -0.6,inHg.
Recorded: -27,inHg
